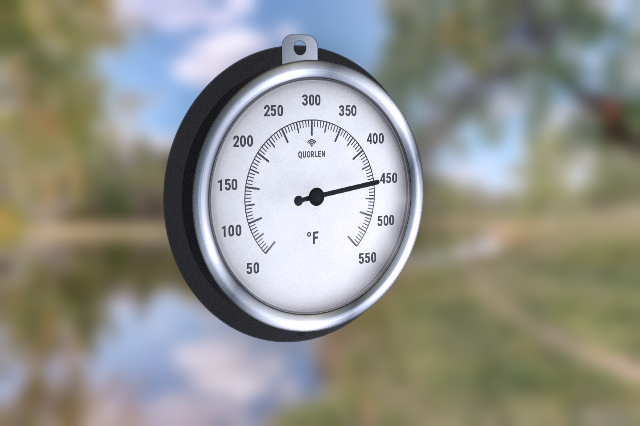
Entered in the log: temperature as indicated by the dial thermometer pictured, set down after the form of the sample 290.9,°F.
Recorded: 450,°F
